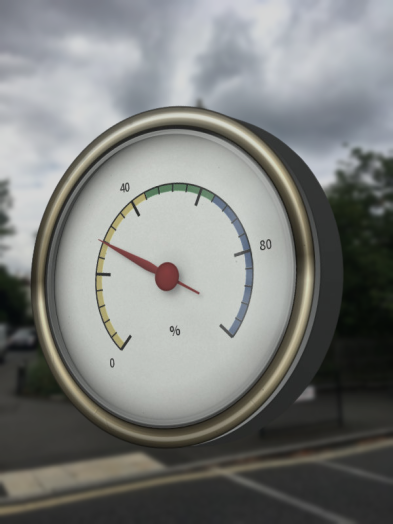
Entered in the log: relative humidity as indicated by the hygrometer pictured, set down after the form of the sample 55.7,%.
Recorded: 28,%
